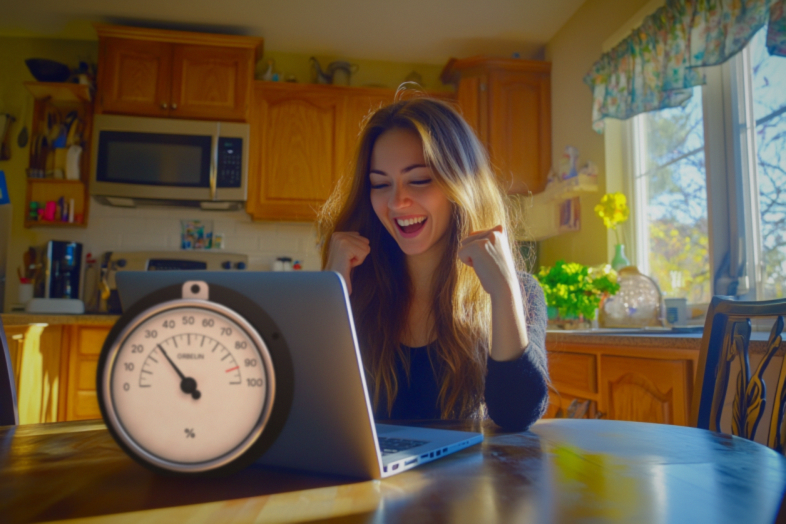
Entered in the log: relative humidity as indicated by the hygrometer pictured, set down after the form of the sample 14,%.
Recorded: 30,%
